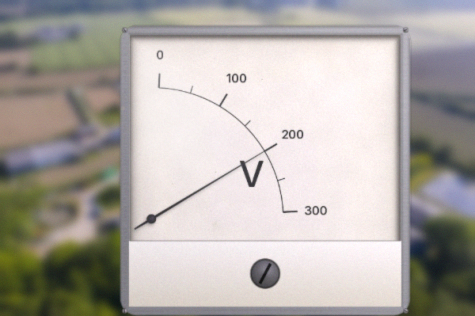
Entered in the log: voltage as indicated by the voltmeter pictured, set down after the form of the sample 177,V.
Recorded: 200,V
